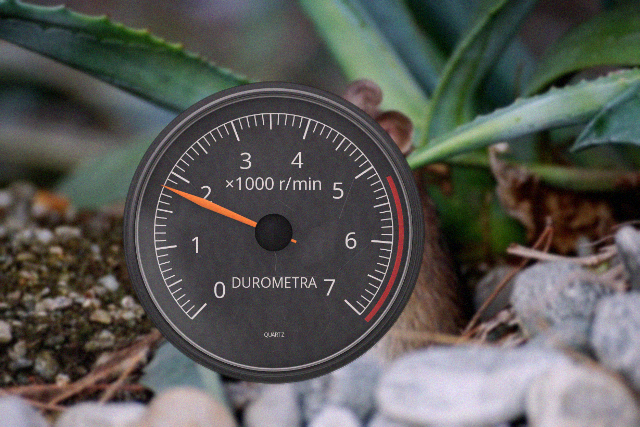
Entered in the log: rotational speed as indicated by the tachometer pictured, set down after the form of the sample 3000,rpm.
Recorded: 1800,rpm
